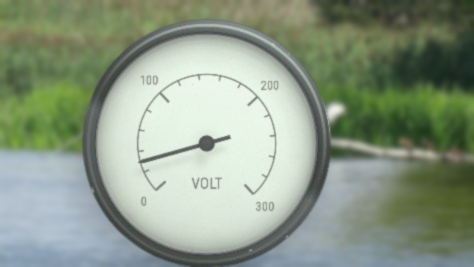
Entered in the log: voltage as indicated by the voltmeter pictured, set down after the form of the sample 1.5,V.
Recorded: 30,V
